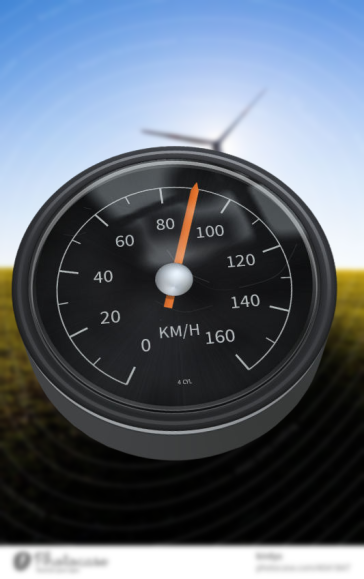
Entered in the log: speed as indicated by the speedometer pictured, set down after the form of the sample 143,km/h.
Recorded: 90,km/h
